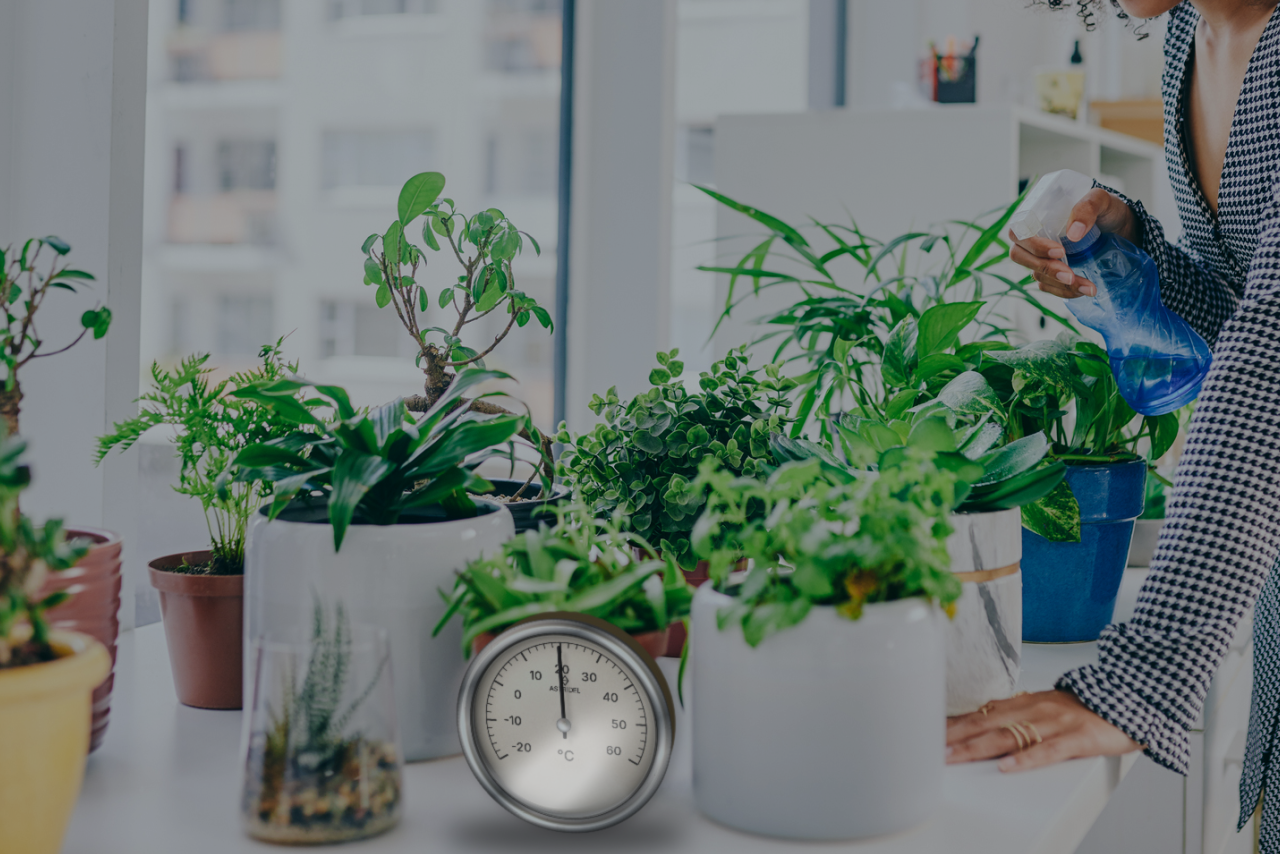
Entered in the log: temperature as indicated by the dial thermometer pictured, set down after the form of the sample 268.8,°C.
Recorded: 20,°C
